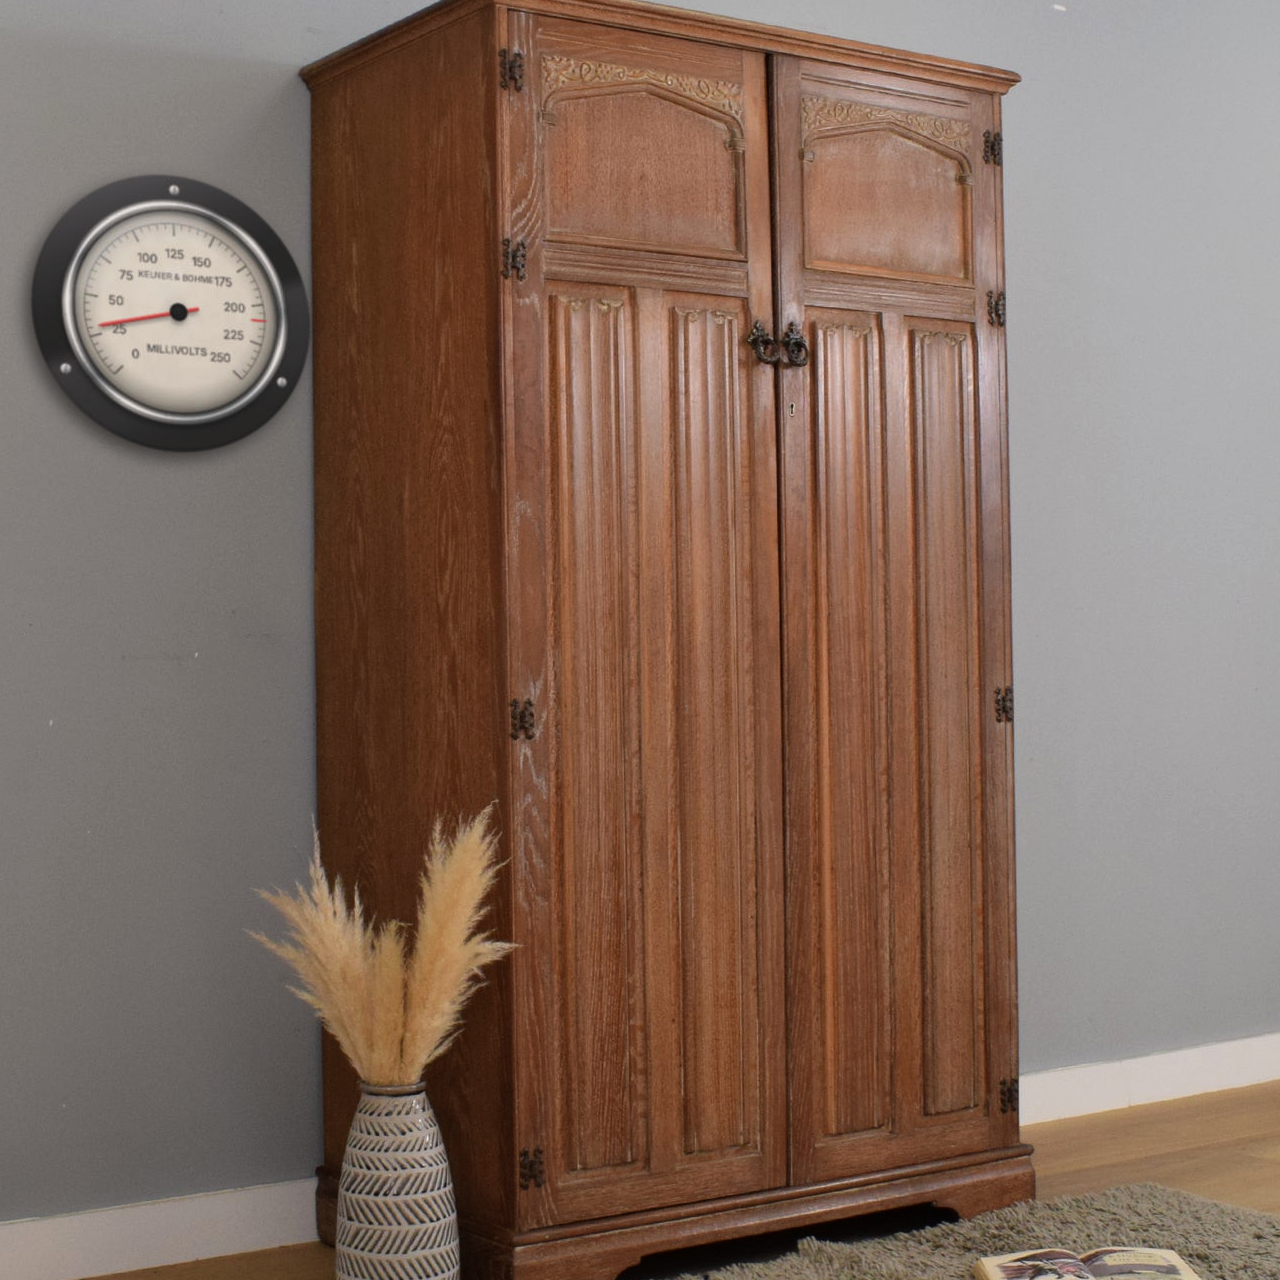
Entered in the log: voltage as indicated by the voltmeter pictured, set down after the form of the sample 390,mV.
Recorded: 30,mV
